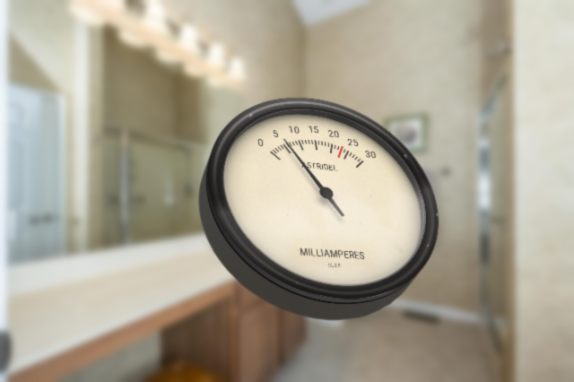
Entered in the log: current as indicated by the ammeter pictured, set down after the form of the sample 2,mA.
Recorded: 5,mA
